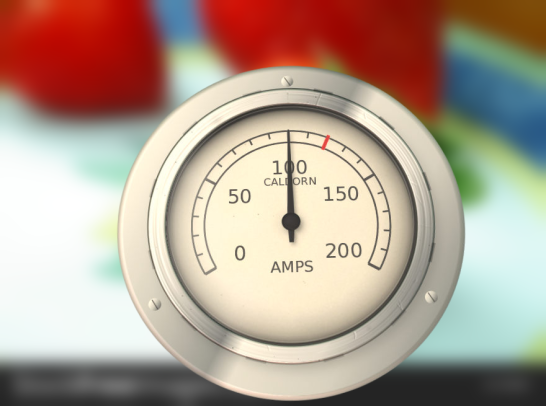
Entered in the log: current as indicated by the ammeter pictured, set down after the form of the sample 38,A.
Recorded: 100,A
